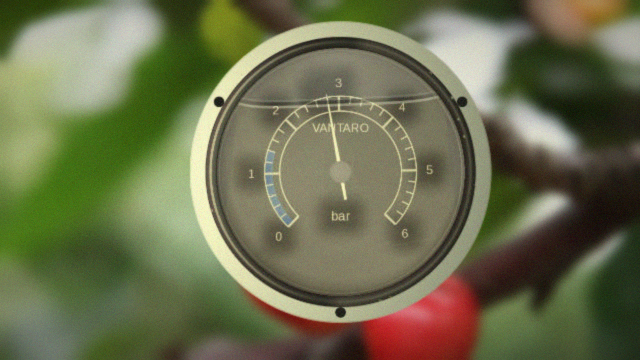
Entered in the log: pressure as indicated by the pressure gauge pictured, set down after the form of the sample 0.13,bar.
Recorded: 2.8,bar
